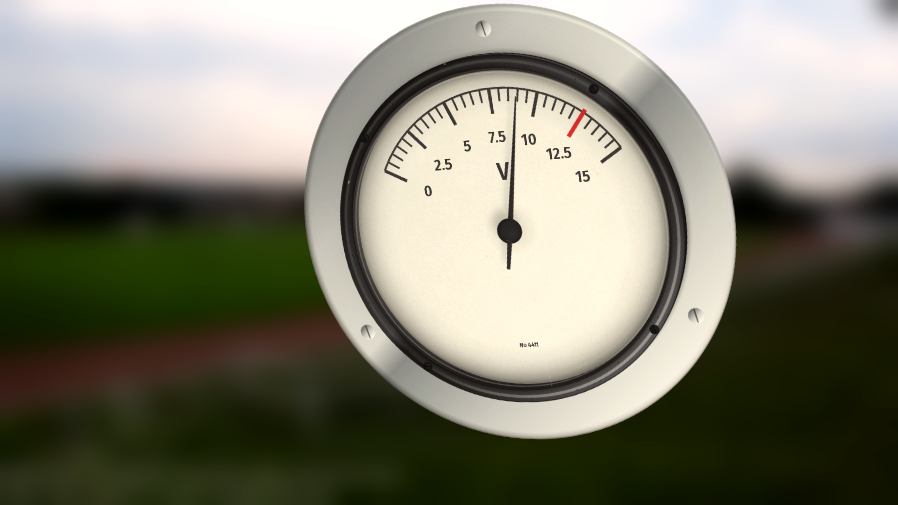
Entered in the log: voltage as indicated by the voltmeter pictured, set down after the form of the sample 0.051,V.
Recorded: 9,V
